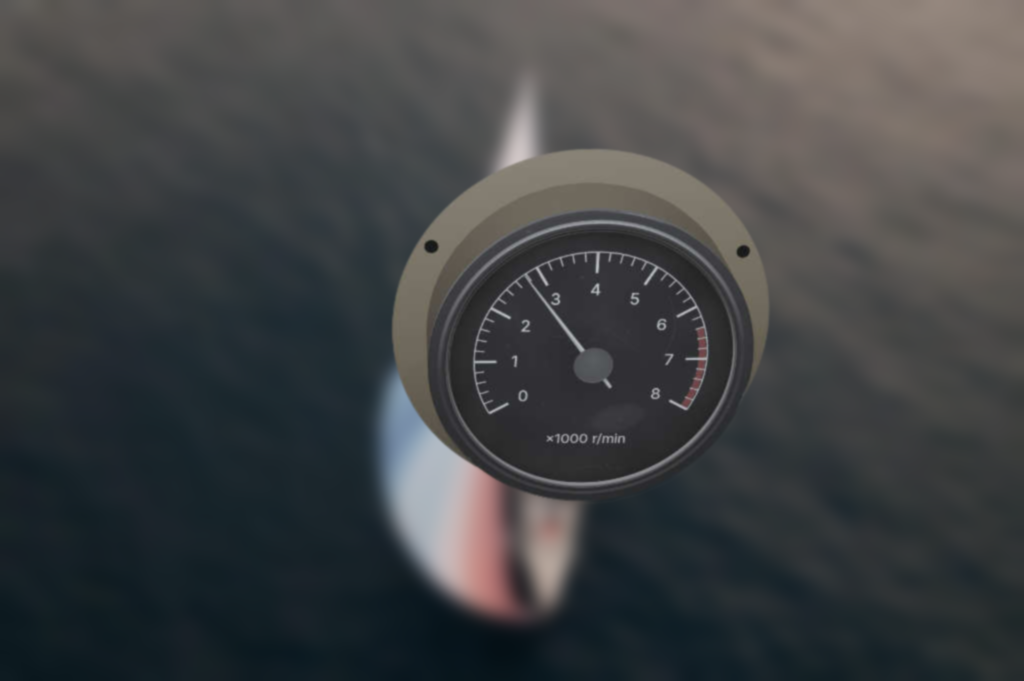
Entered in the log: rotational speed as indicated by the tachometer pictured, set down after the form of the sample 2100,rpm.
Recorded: 2800,rpm
